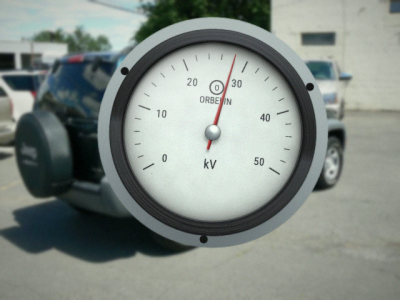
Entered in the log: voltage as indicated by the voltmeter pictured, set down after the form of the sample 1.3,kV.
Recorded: 28,kV
